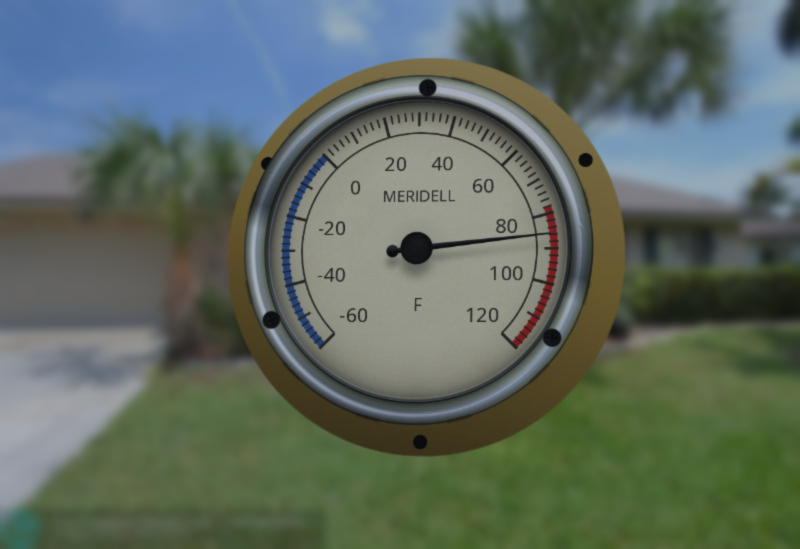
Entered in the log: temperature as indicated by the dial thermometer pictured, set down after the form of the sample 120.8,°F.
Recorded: 86,°F
